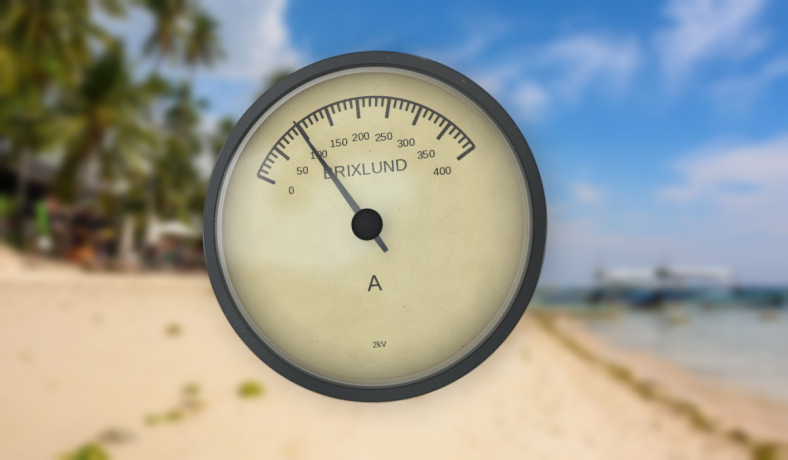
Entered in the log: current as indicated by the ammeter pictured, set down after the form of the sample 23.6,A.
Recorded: 100,A
